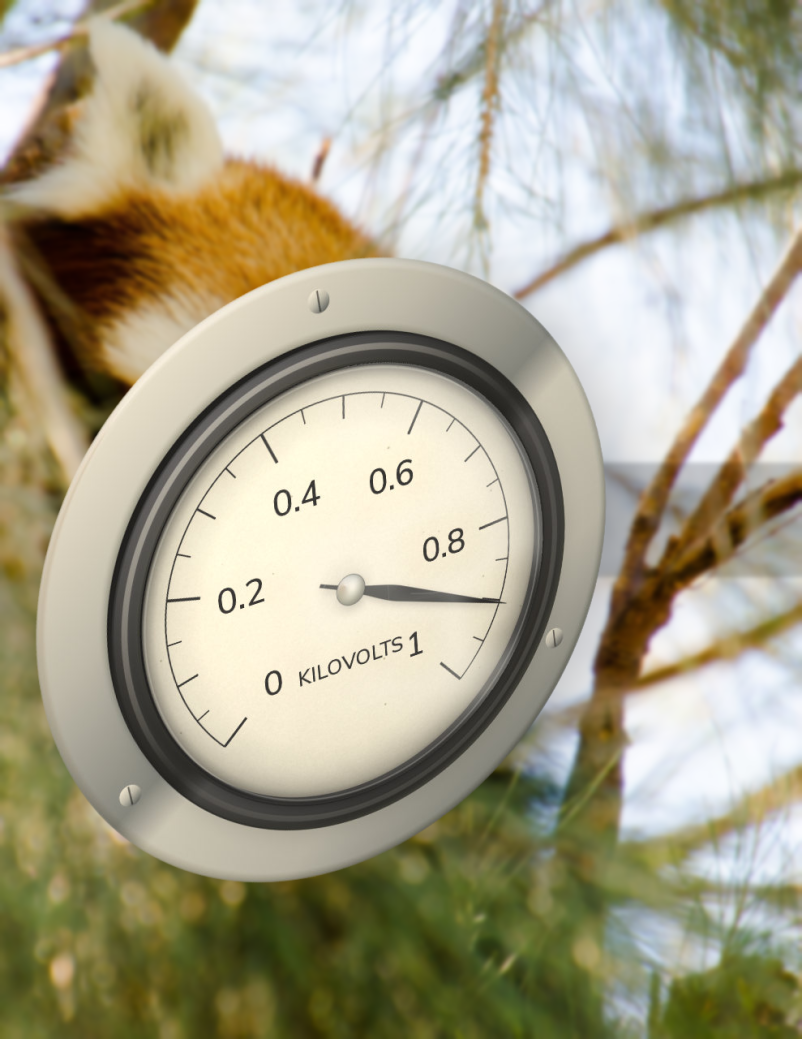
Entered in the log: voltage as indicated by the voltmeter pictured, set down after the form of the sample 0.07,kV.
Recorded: 0.9,kV
